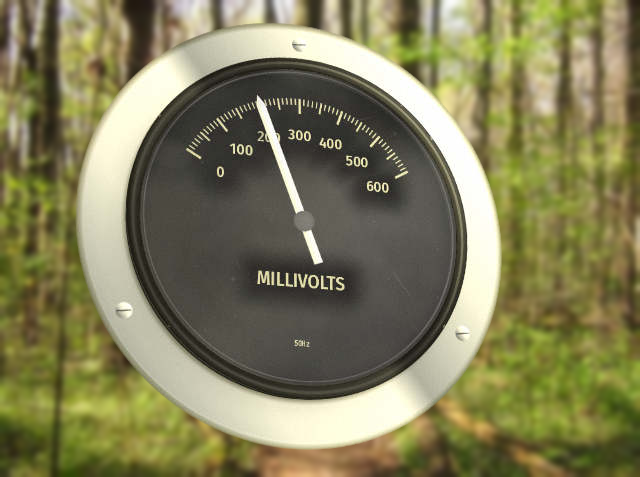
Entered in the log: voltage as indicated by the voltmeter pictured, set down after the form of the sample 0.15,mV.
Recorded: 200,mV
